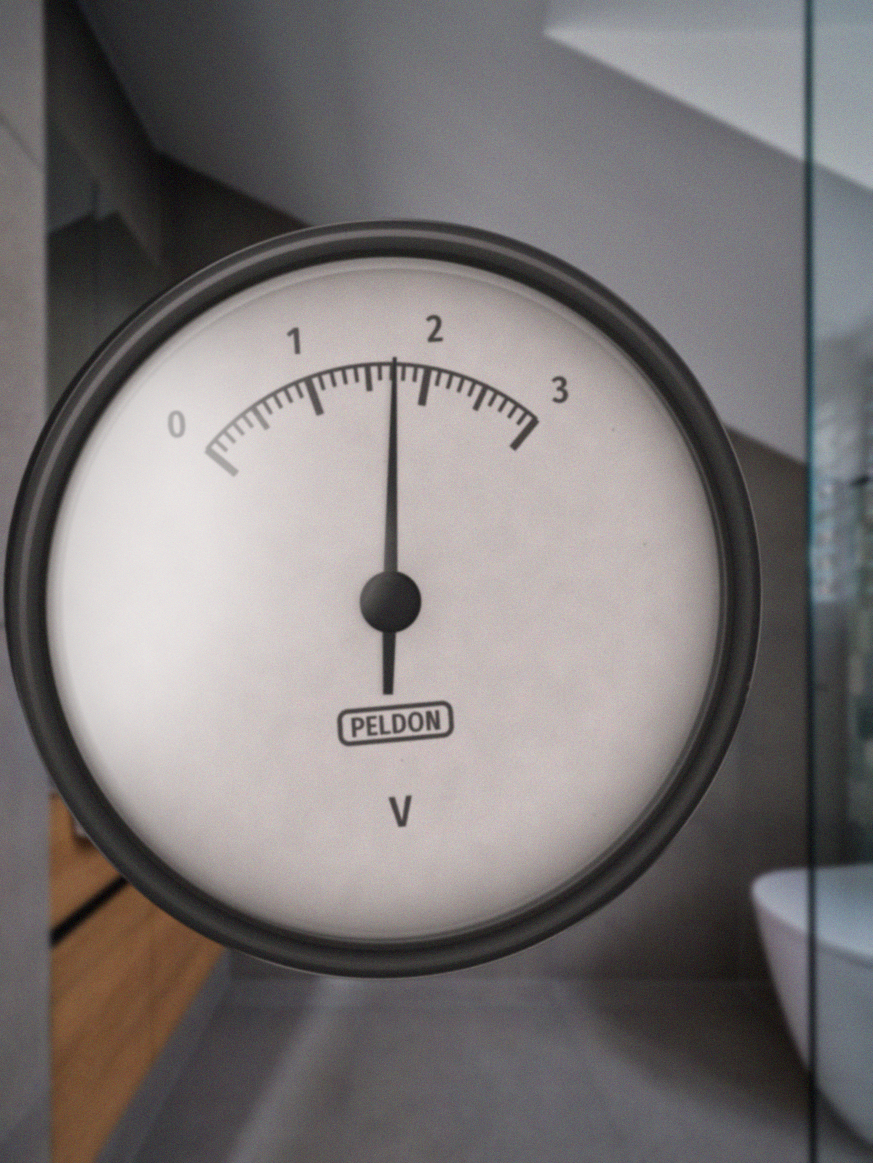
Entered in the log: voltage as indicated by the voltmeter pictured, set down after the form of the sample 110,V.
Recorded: 1.7,V
